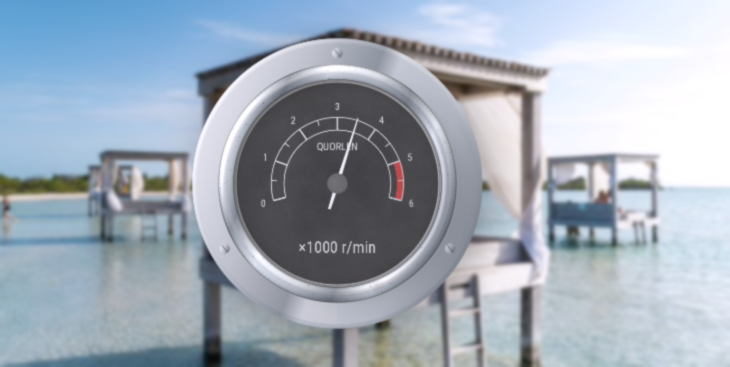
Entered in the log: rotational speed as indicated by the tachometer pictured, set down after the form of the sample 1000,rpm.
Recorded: 3500,rpm
